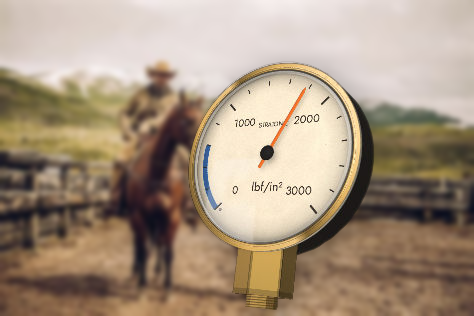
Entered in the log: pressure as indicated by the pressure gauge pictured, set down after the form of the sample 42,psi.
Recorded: 1800,psi
